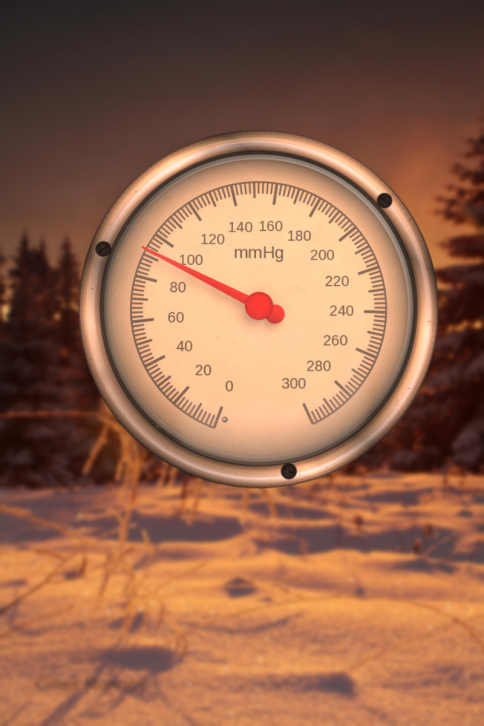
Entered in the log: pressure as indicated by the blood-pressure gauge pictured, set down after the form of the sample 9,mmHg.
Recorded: 92,mmHg
